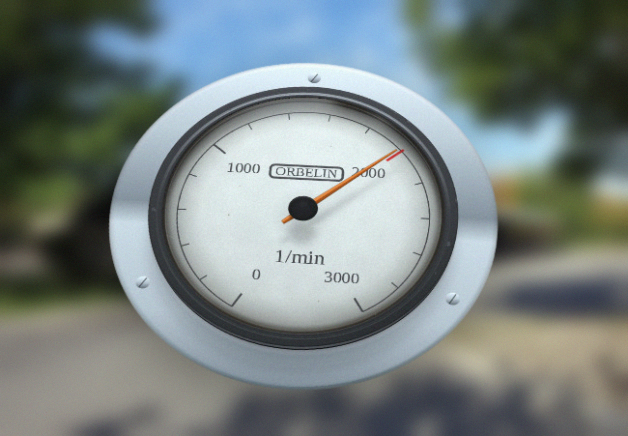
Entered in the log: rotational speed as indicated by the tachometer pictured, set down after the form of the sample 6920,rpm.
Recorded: 2000,rpm
